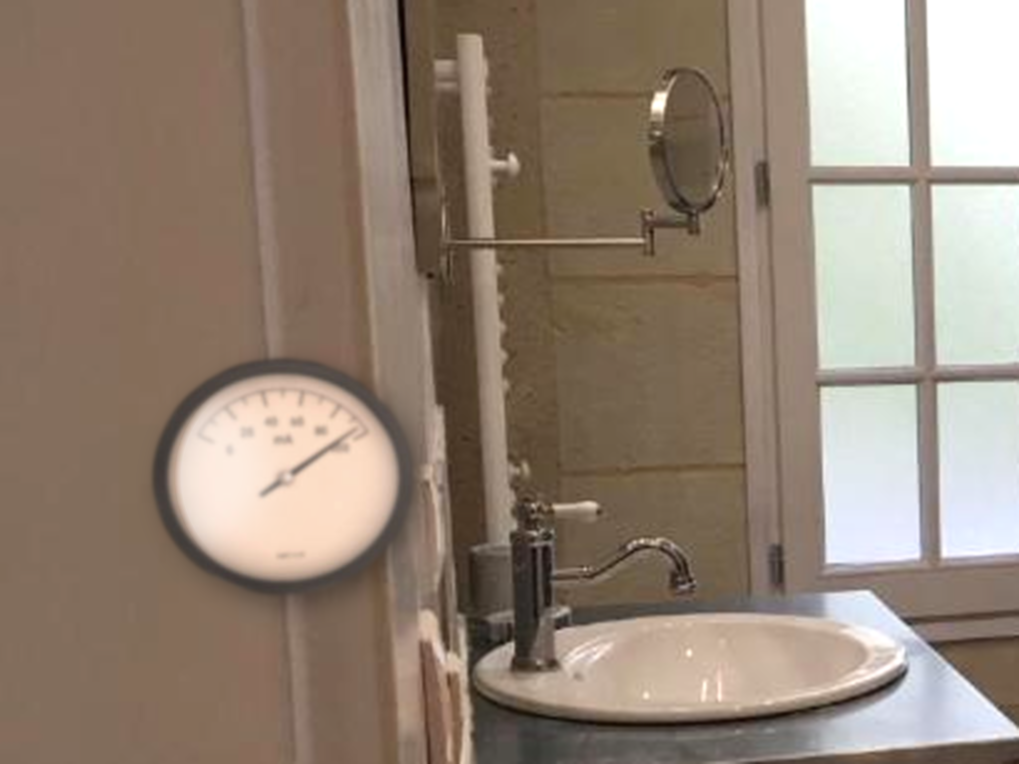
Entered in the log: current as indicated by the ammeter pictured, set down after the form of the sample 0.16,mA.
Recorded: 95,mA
